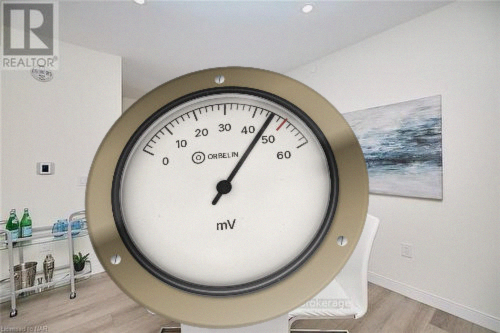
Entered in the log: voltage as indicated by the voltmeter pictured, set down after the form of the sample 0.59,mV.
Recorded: 46,mV
